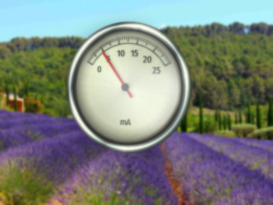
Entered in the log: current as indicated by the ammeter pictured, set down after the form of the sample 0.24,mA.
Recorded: 5,mA
